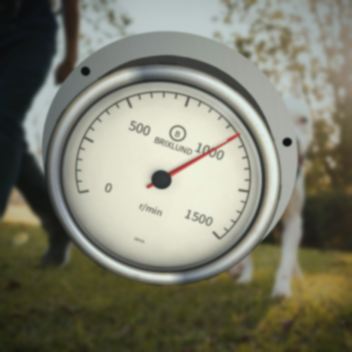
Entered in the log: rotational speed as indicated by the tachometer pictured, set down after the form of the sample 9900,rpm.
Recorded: 1000,rpm
